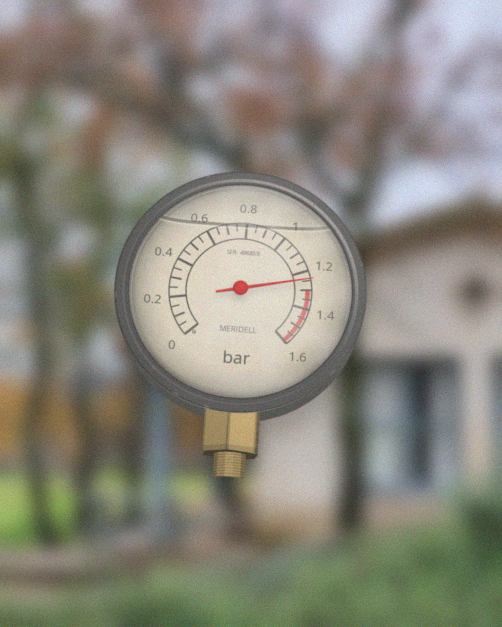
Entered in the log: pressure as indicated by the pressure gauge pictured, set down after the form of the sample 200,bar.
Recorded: 1.25,bar
